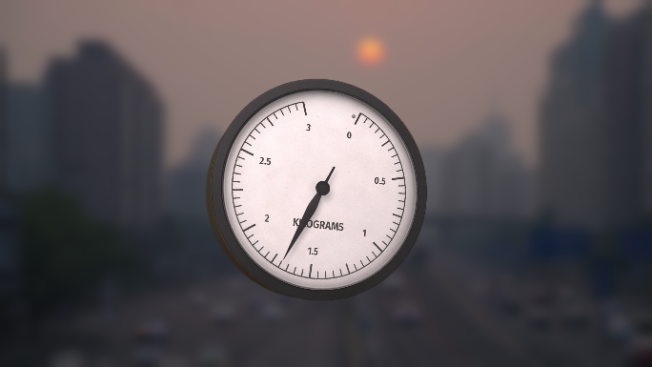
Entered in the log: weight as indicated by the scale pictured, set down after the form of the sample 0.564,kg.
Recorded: 1.7,kg
